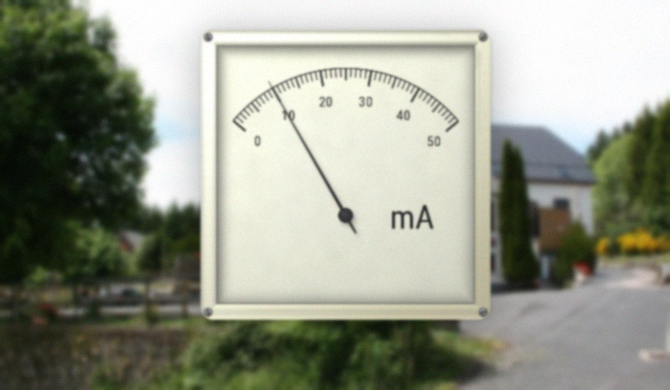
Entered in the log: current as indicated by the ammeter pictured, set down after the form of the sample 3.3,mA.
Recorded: 10,mA
